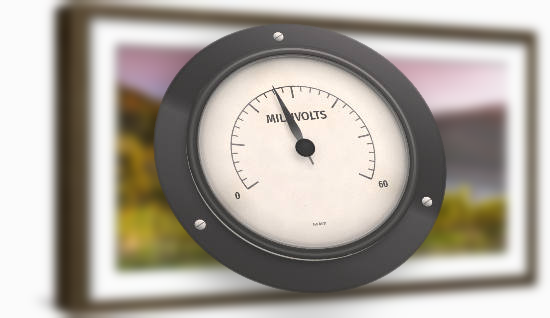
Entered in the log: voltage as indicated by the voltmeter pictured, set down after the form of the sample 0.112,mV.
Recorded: 26,mV
